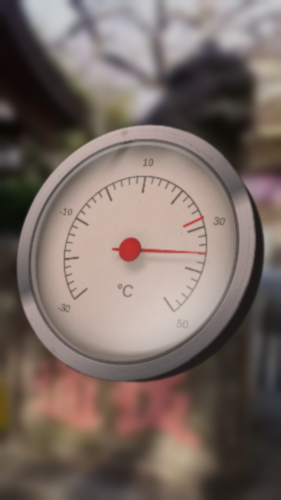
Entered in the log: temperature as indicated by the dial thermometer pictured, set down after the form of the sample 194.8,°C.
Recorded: 36,°C
